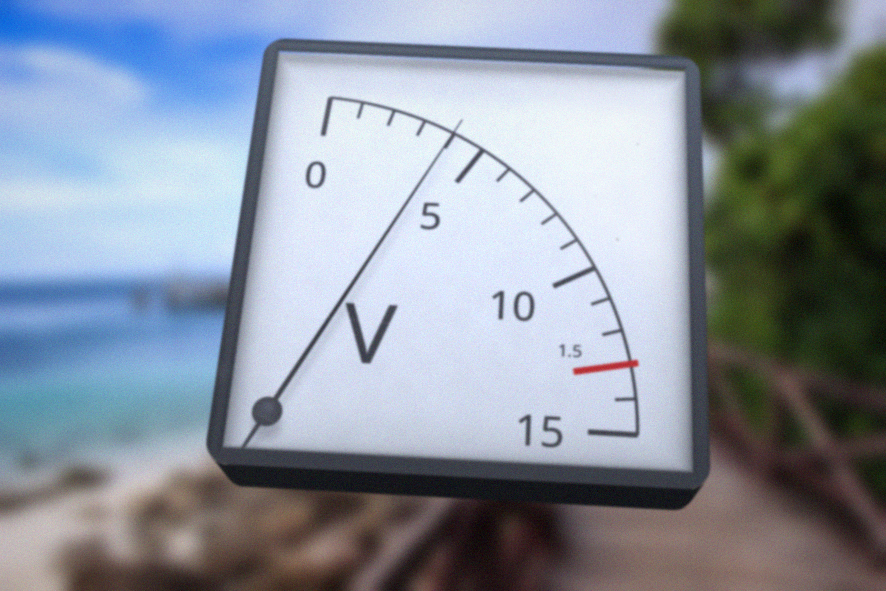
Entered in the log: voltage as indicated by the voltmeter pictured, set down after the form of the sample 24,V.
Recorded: 4,V
